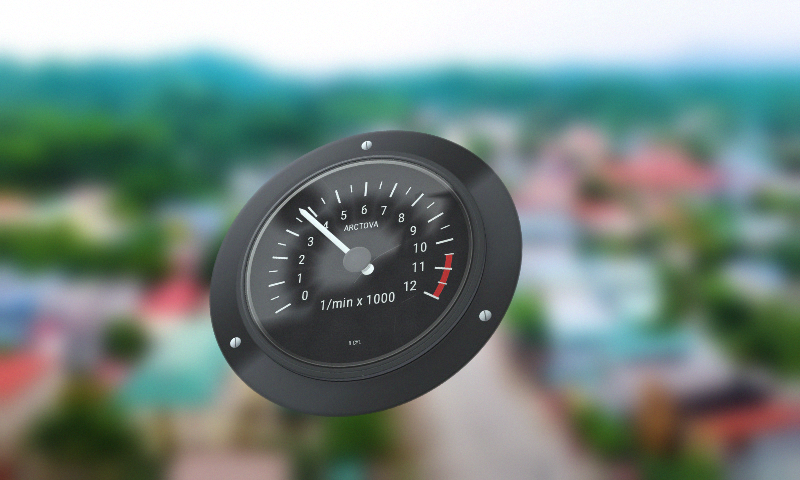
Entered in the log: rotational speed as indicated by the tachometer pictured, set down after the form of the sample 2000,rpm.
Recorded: 3750,rpm
